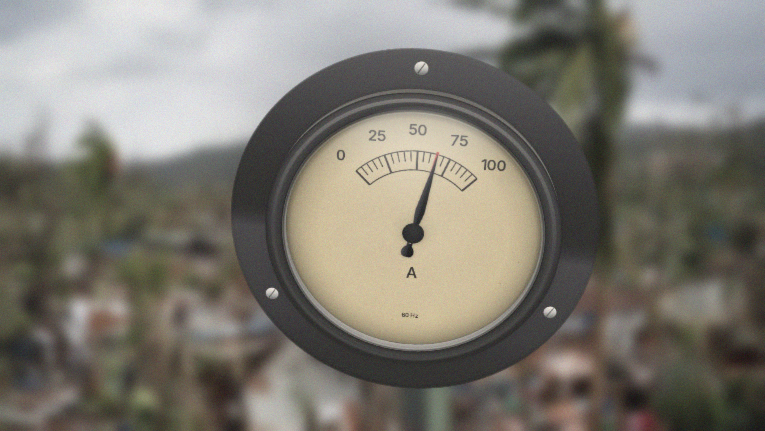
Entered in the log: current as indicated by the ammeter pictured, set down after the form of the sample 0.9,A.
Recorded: 65,A
